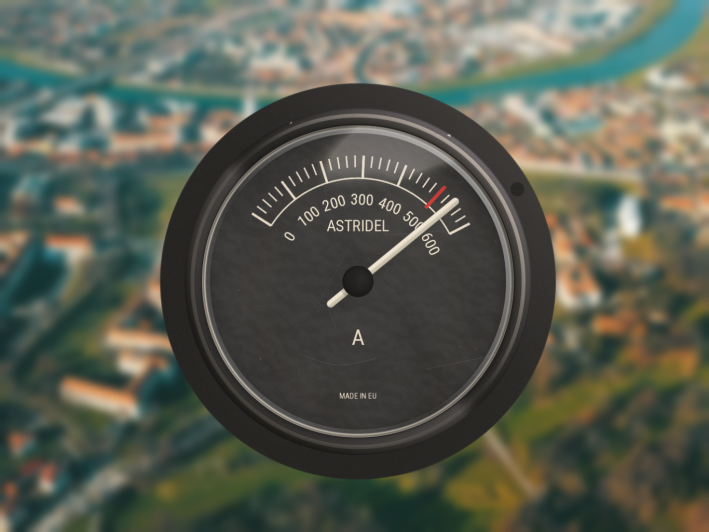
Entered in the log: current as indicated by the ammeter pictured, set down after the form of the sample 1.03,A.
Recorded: 540,A
